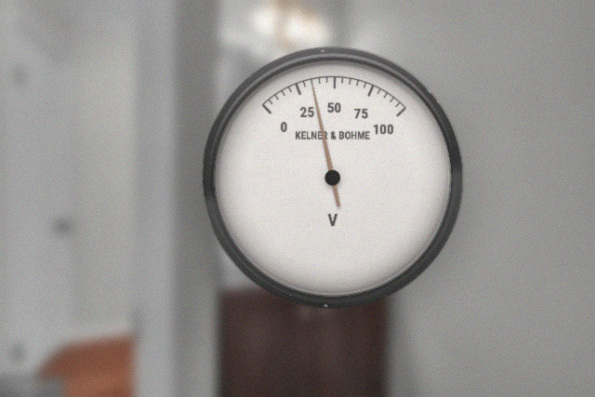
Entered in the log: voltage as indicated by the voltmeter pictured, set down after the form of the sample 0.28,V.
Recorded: 35,V
